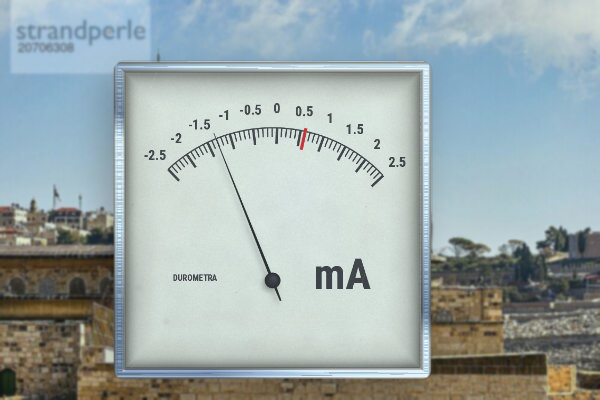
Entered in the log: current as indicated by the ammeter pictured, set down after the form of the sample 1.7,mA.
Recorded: -1.3,mA
